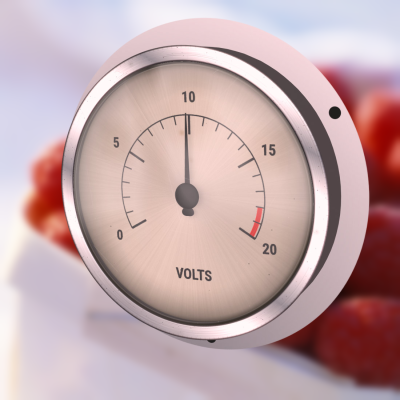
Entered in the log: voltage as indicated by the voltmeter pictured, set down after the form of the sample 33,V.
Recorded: 10,V
